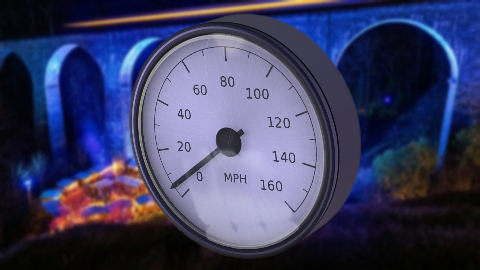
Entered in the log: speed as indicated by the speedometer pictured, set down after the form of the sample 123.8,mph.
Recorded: 5,mph
